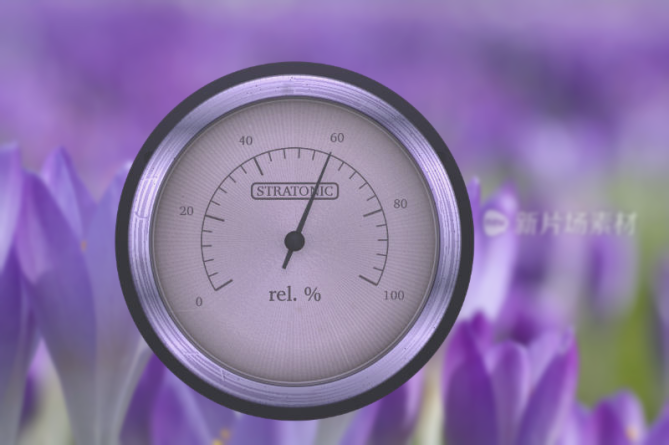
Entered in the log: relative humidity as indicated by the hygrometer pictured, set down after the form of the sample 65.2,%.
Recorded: 60,%
